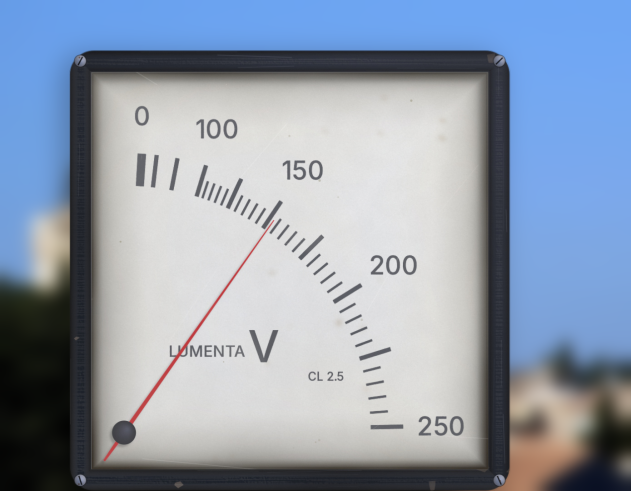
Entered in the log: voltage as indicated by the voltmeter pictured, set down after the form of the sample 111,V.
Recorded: 152.5,V
